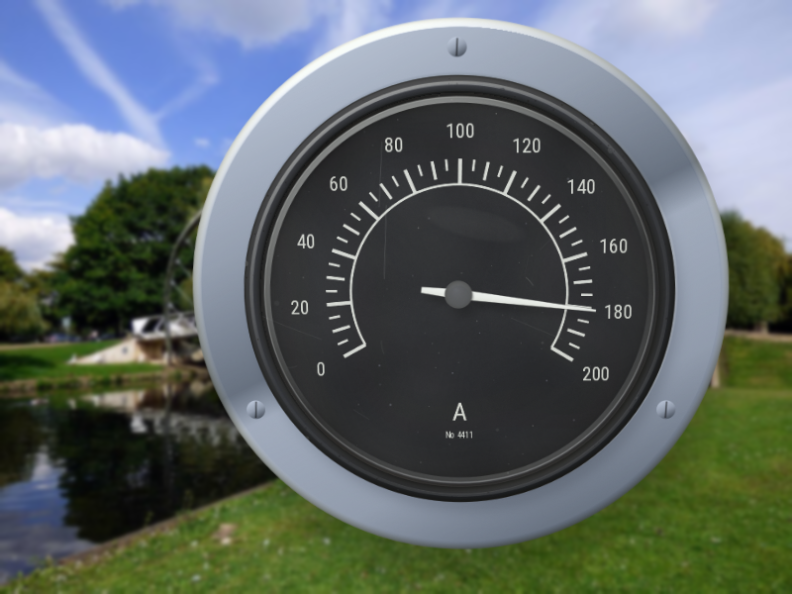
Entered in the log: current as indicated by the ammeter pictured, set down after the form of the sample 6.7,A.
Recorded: 180,A
